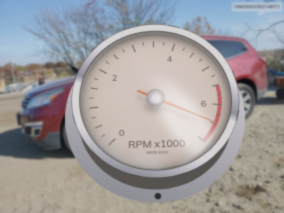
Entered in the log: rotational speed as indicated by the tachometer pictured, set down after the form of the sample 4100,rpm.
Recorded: 6500,rpm
